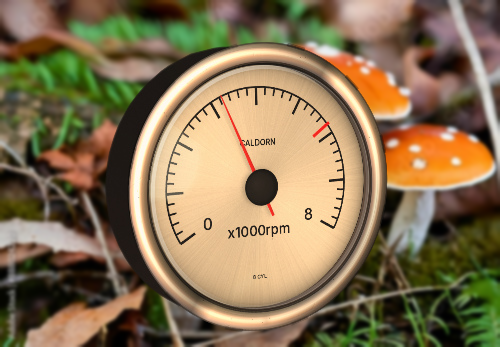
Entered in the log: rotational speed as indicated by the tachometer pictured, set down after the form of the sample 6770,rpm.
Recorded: 3200,rpm
